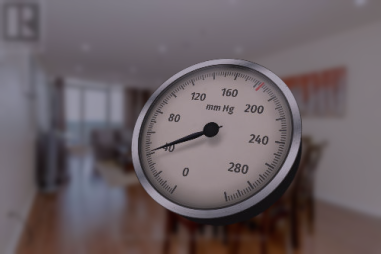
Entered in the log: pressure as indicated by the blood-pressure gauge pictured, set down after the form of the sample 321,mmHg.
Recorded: 40,mmHg
